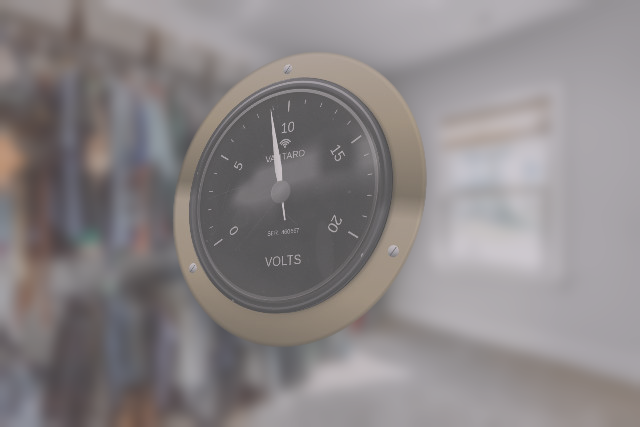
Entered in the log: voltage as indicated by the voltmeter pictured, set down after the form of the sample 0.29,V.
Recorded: 9,V
